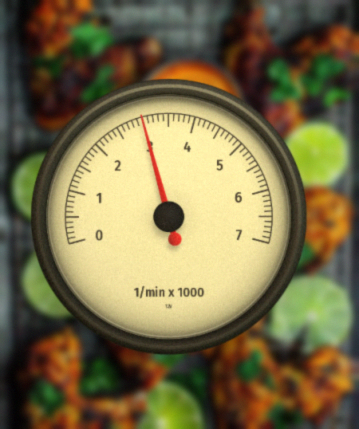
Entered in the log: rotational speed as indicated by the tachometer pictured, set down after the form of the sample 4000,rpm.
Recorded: 3000,rpm
